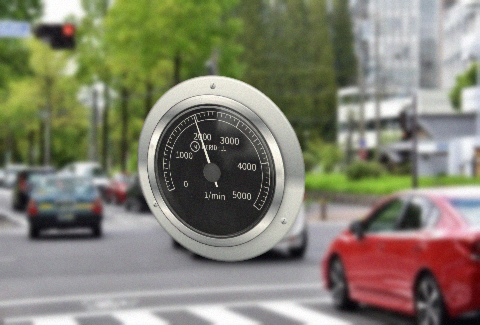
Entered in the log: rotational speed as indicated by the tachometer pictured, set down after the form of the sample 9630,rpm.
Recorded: 2000,rpm
